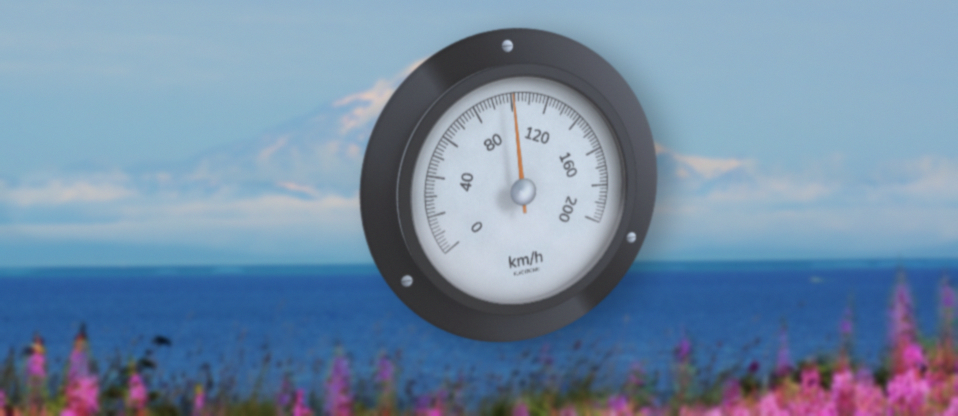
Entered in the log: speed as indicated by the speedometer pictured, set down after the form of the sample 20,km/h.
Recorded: 100,km/h
